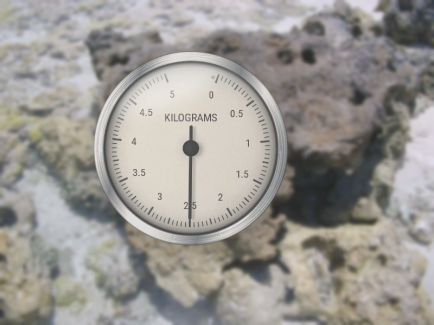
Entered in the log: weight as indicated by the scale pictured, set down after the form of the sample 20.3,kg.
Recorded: 2.5,kg
